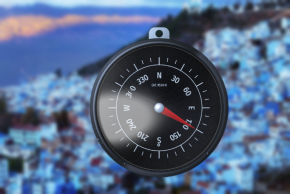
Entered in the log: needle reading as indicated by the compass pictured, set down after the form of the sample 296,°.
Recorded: 120,°
